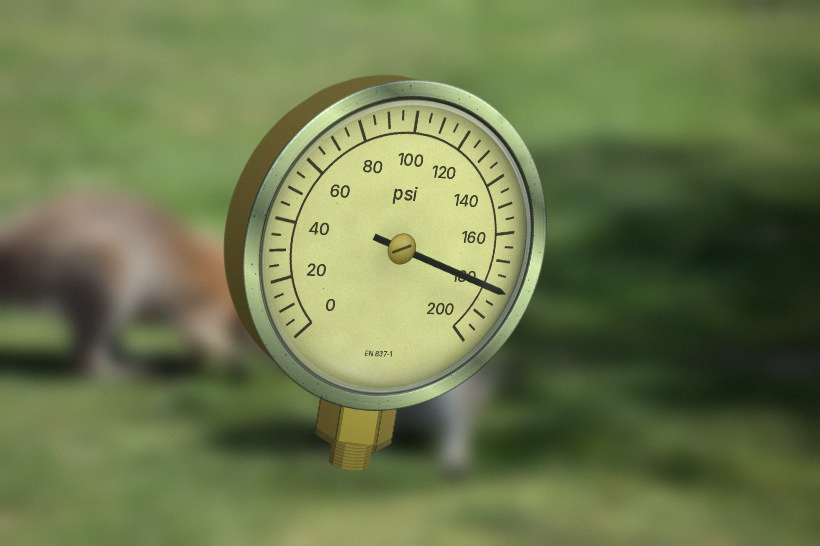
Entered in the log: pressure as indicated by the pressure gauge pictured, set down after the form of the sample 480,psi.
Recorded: 180,psi
